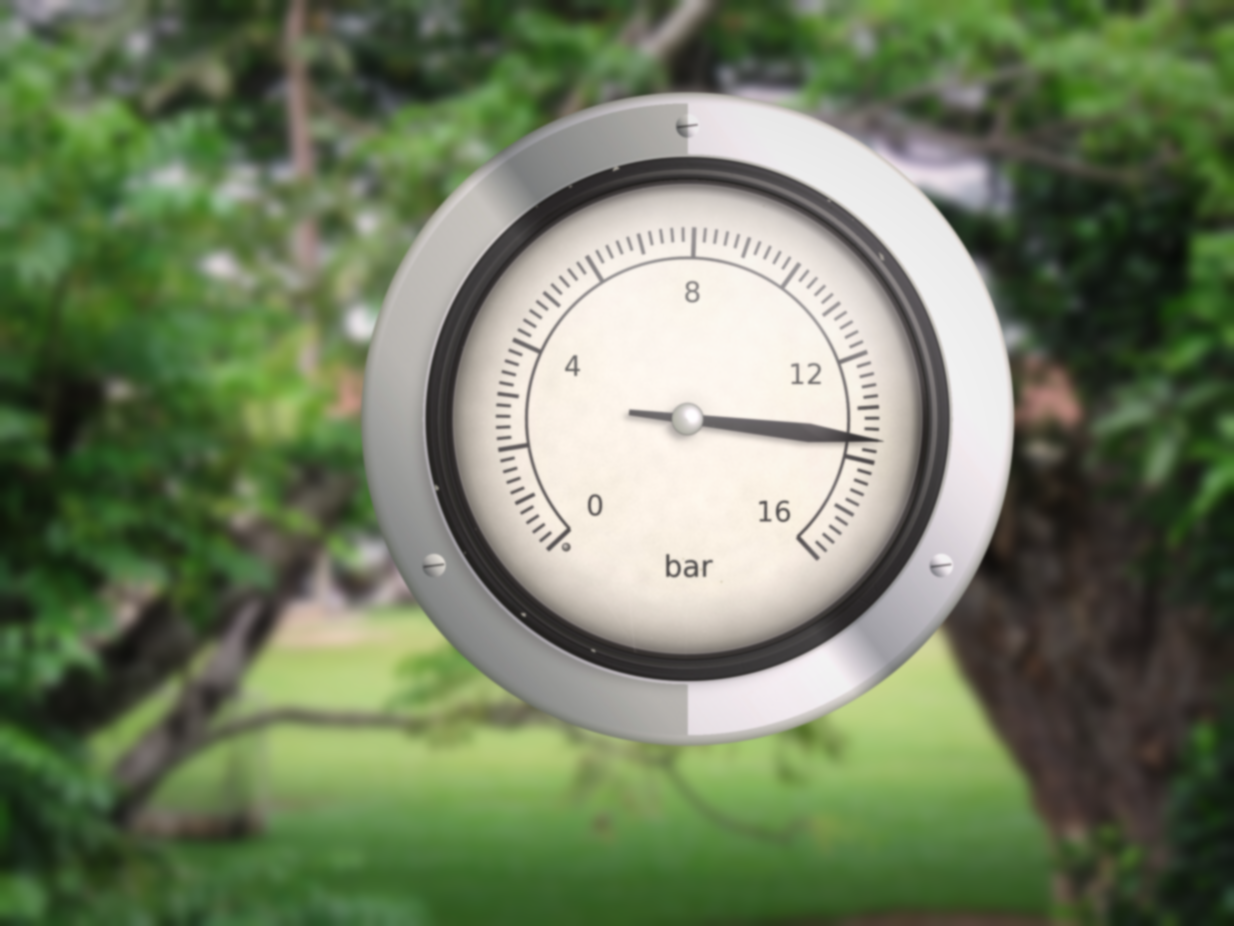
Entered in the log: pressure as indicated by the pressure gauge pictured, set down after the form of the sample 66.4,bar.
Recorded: 13.6,bar
